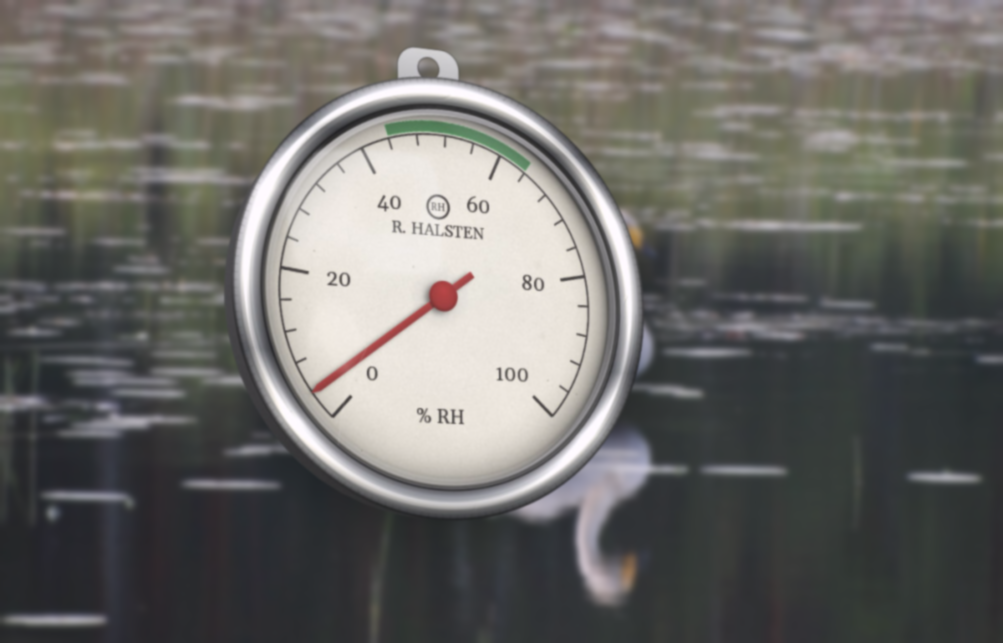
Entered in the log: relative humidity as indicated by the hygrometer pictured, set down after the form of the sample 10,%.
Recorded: 4,%
